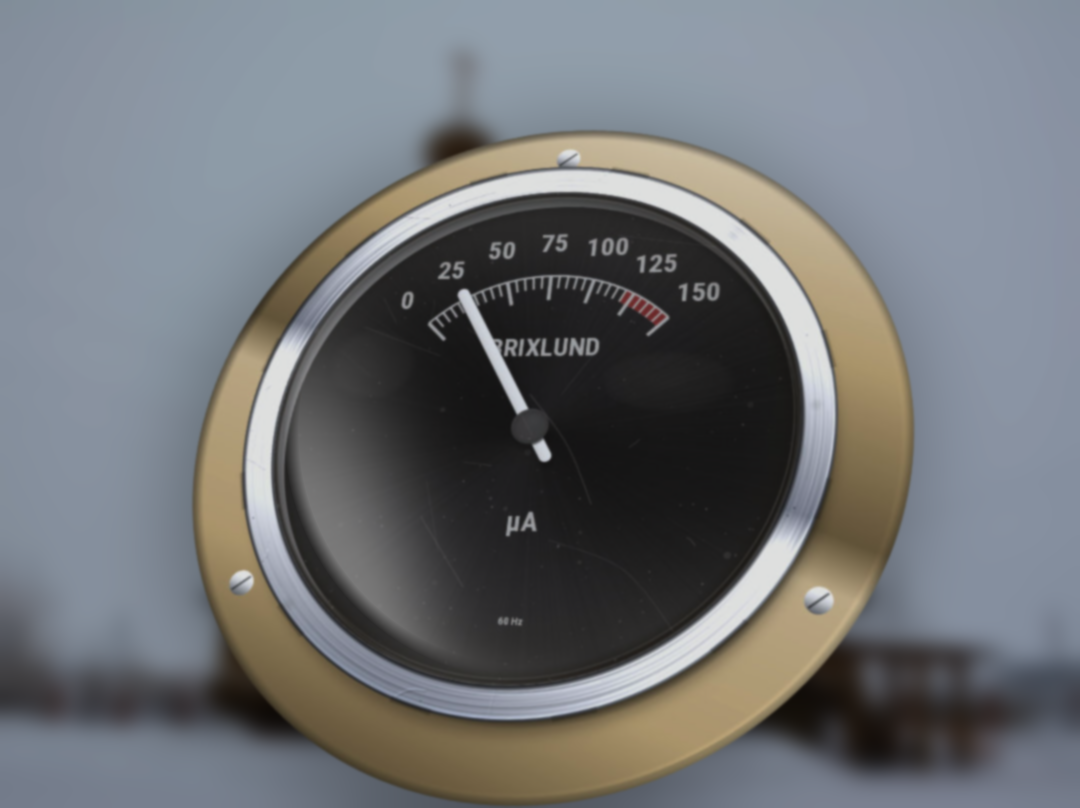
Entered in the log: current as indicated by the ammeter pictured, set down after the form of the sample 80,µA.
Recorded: 25,µA
